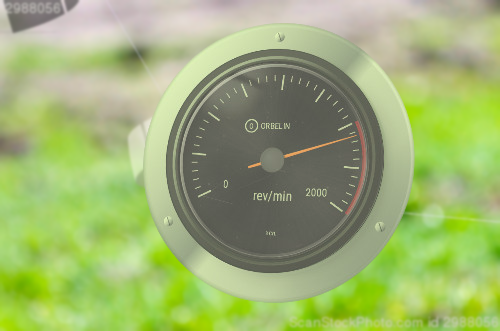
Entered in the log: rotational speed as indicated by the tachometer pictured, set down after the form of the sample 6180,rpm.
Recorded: 1575,rpm
